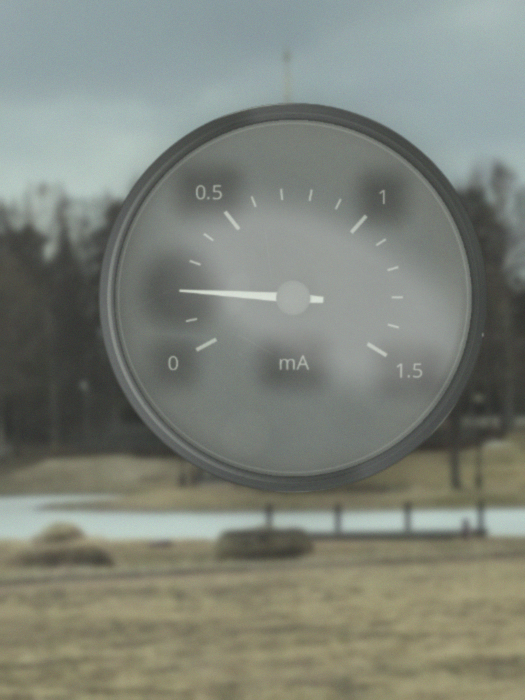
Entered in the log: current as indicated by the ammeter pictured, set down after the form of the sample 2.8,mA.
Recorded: 0.2,mA
